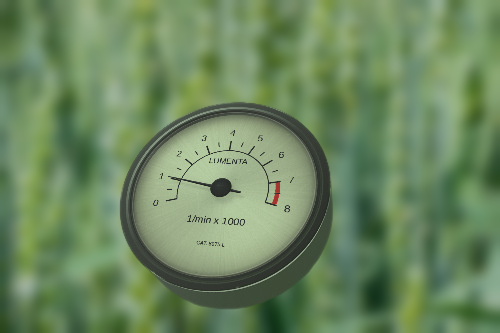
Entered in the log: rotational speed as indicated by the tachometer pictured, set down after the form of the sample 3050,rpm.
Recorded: 1000,rpm
